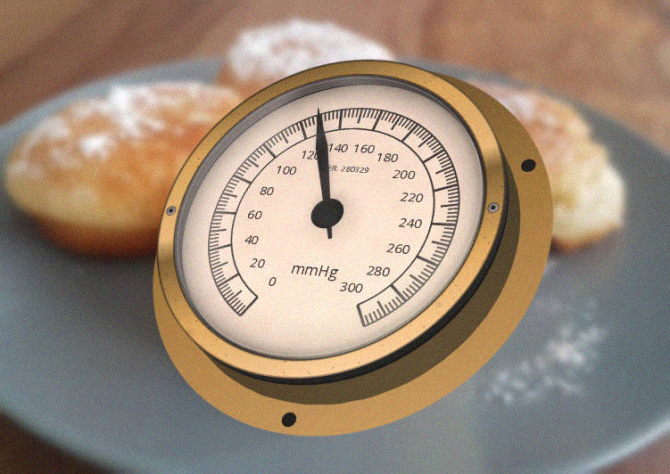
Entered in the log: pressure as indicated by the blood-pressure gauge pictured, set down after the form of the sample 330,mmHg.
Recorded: 130,mmHg
